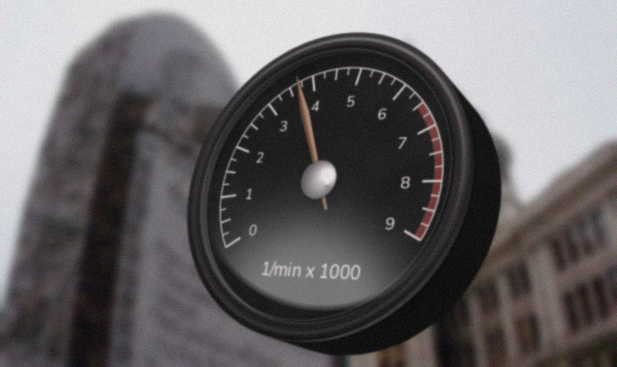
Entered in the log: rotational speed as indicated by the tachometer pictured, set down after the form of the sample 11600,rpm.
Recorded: 3750,rpm
